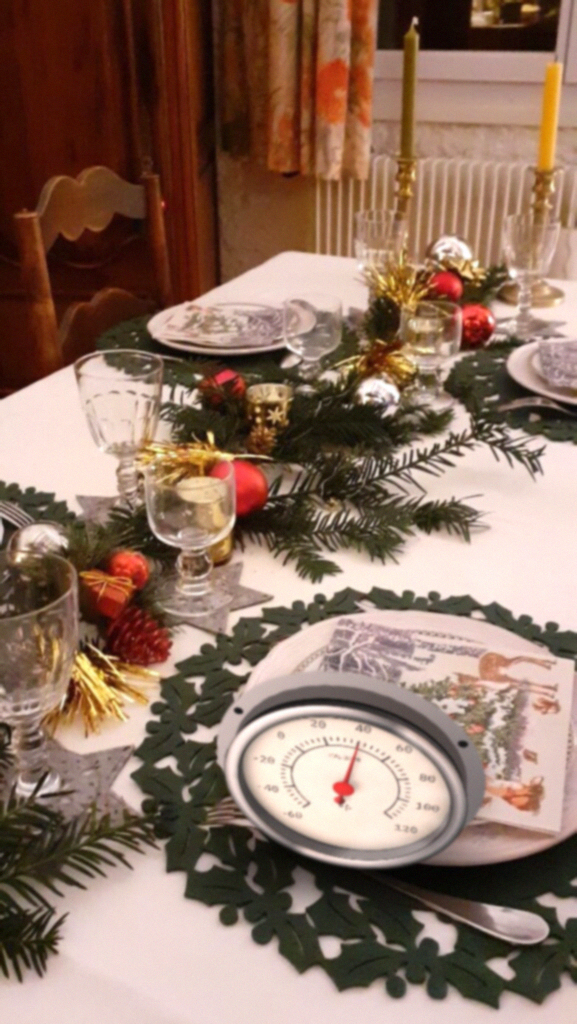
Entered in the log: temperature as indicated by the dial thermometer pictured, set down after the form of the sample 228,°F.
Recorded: 40,°F
